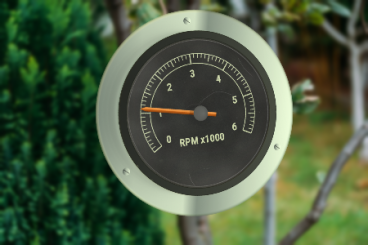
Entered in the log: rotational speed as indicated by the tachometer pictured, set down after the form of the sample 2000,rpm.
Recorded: 1100,rpm
